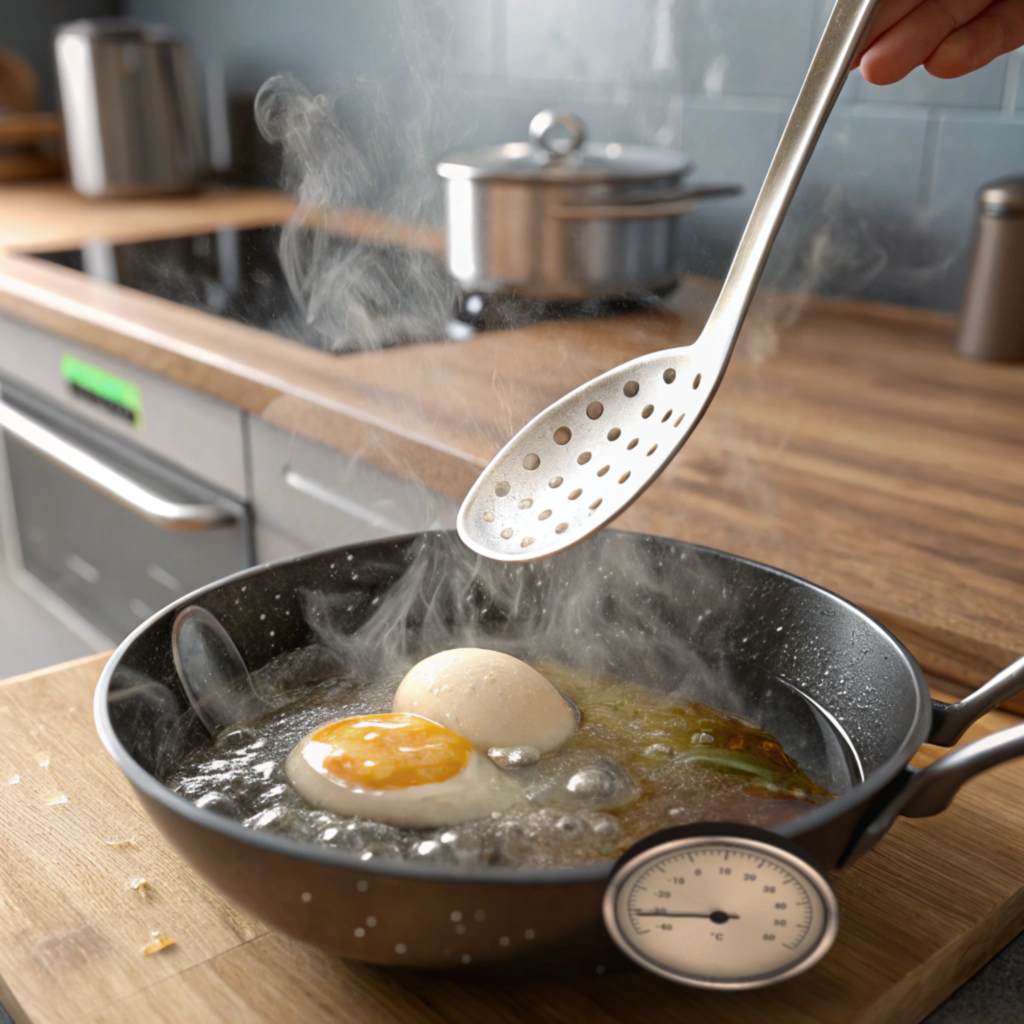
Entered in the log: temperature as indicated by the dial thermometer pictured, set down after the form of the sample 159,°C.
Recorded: -30,°C
